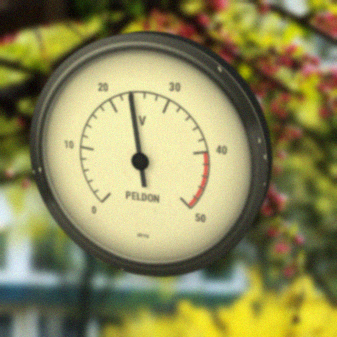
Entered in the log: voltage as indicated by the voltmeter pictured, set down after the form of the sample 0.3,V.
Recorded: 24,V
